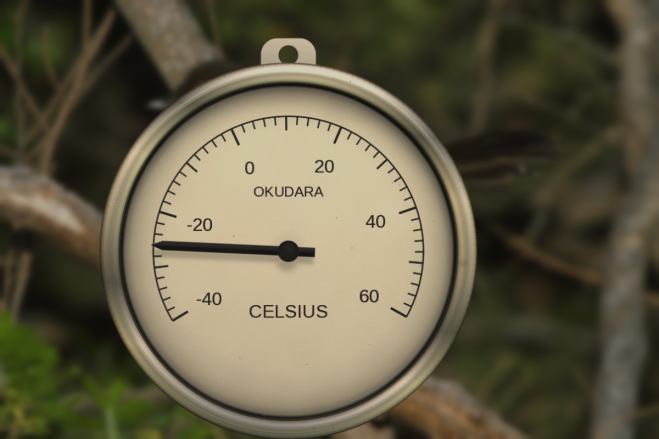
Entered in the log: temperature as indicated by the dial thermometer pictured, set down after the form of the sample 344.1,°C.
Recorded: -26,°C
